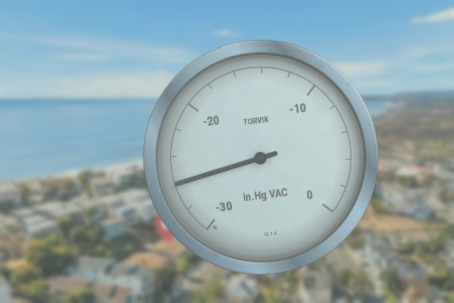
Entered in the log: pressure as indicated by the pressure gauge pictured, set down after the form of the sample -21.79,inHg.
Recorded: -26,inHg
